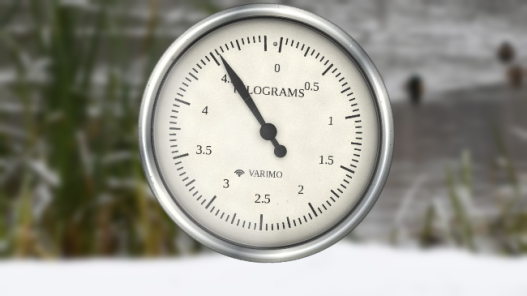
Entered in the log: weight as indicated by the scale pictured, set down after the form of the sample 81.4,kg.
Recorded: 4.55,kg
